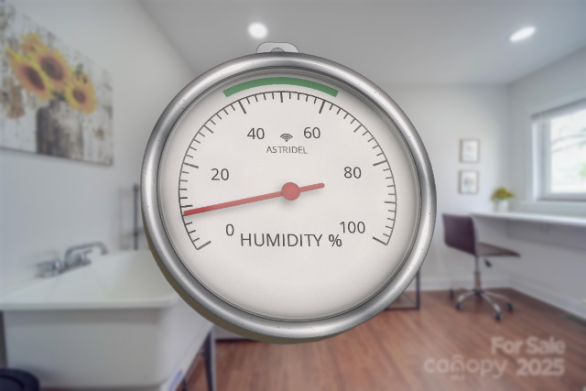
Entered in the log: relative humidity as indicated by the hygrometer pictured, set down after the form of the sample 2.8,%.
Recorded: 8,%
